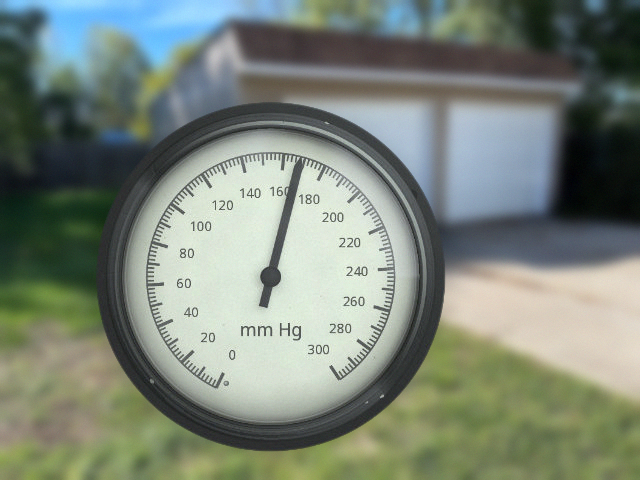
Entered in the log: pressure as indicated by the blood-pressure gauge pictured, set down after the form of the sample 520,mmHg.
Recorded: 168,mmHg
